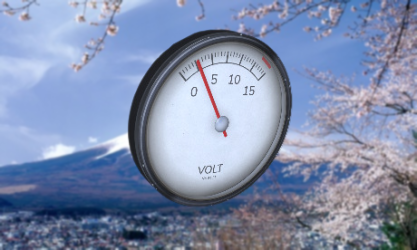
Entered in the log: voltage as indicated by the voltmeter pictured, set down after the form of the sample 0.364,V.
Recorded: 2.5,V
